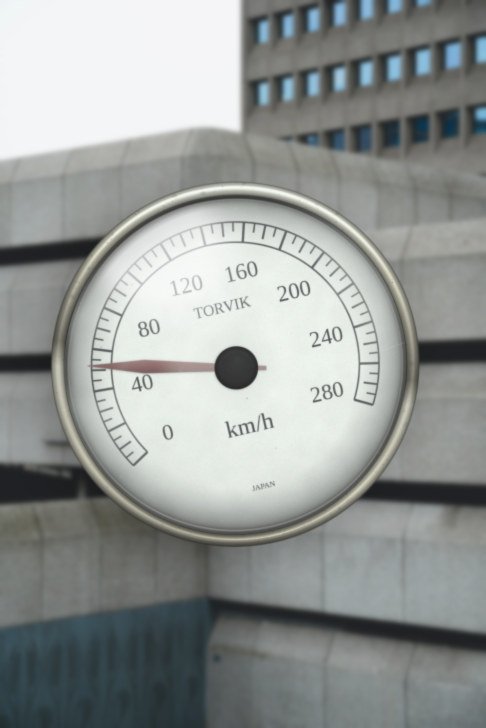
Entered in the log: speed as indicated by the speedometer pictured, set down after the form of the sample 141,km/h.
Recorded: 52.5,km/h
